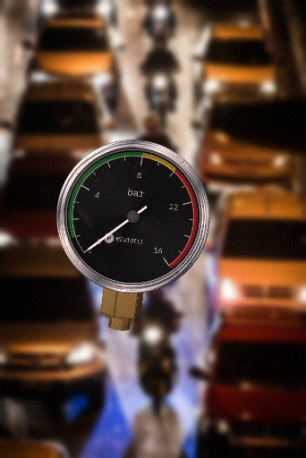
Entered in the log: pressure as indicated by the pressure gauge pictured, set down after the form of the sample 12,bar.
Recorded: 0,bar
